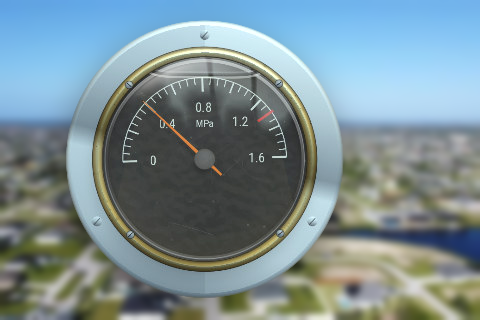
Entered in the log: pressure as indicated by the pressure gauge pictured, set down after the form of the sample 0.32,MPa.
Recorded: 0.4,MPa
